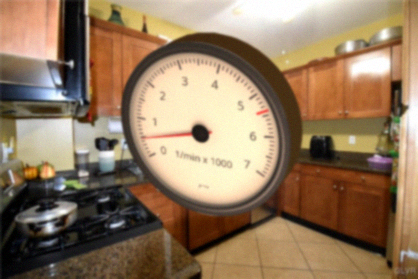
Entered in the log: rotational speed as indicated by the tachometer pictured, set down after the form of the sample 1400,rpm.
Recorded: 500,rpm
